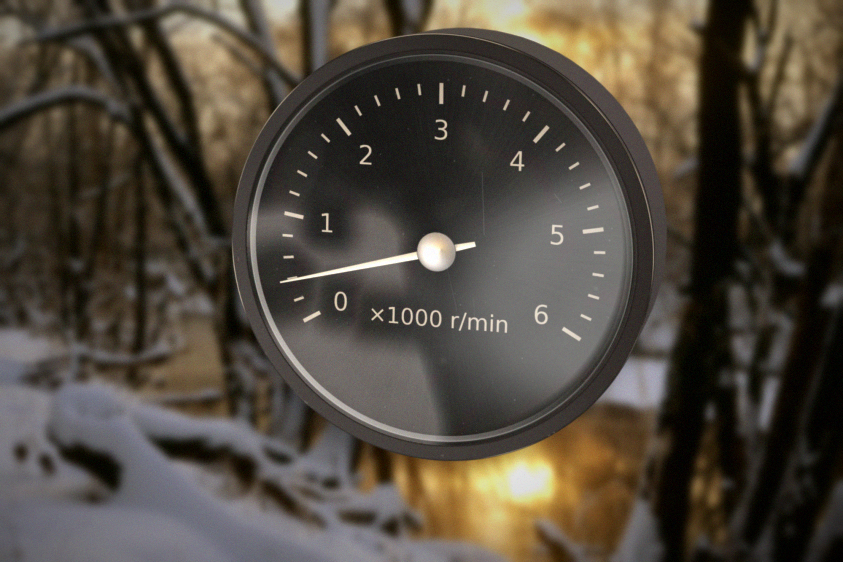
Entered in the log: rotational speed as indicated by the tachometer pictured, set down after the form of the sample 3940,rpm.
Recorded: 400,rpm
